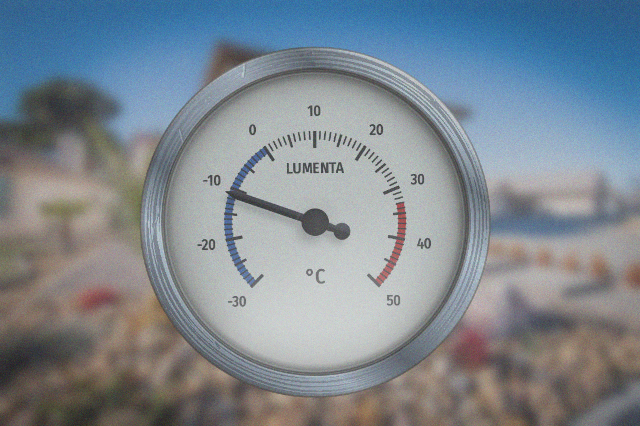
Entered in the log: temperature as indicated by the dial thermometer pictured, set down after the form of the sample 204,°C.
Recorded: -11,°C
